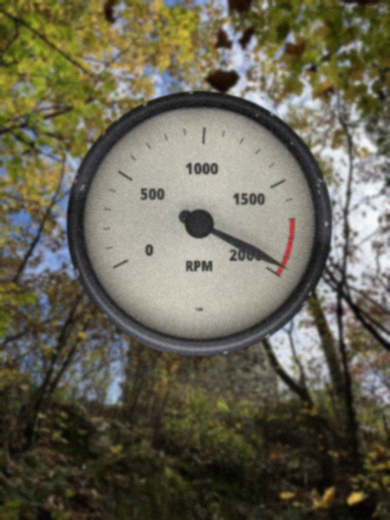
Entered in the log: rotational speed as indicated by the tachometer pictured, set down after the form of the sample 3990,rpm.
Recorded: 1950,rpm
